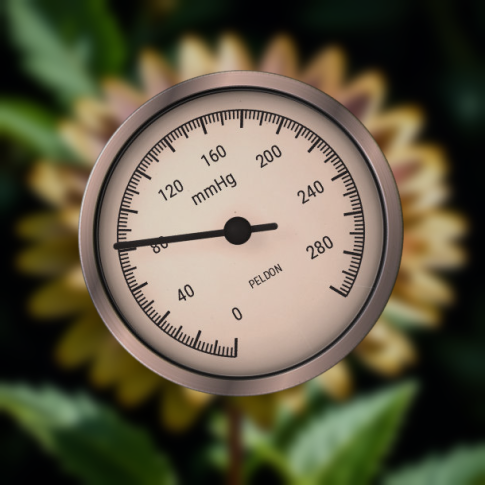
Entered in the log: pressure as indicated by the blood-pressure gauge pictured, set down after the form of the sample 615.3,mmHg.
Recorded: 82,mmHg
